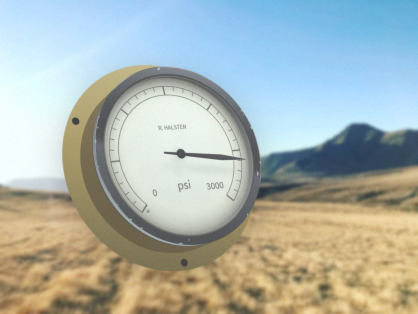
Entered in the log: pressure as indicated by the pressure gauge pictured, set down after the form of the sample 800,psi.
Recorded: 2600,psi
